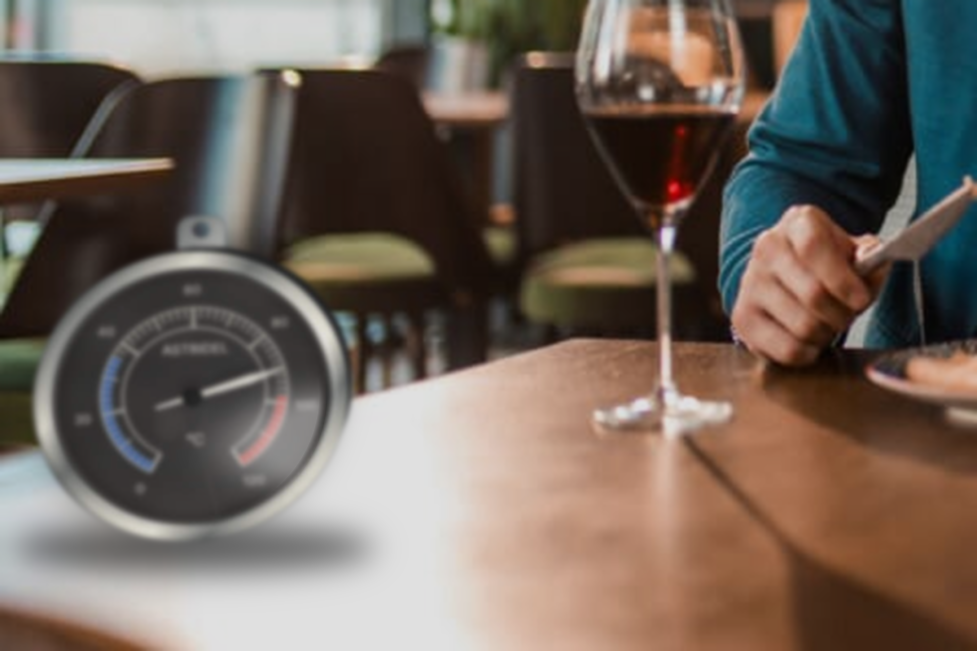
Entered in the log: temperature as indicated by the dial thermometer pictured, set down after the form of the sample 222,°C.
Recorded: 90,°C
